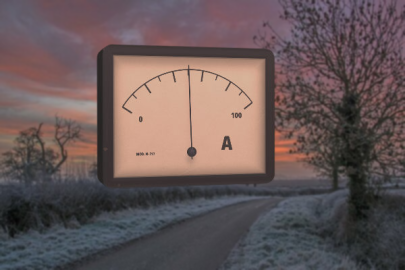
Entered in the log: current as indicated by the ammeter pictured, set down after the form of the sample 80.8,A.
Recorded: 50,A
